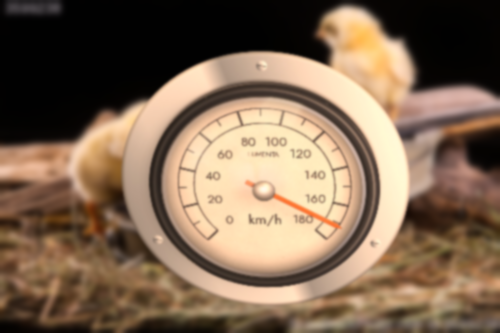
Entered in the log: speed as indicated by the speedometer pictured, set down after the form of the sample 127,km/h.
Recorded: 170,km/h
